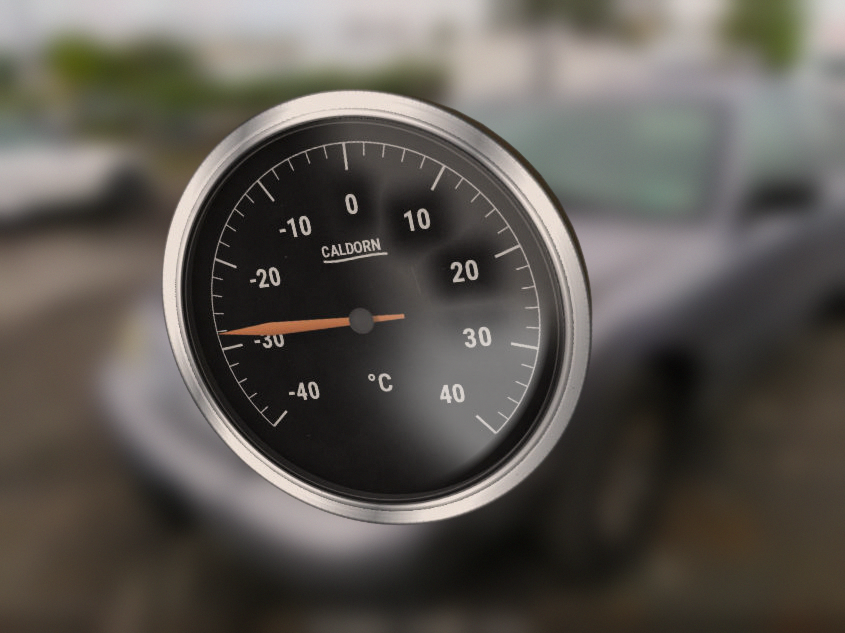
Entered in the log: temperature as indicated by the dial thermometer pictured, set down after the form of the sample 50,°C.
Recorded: -28,°C
